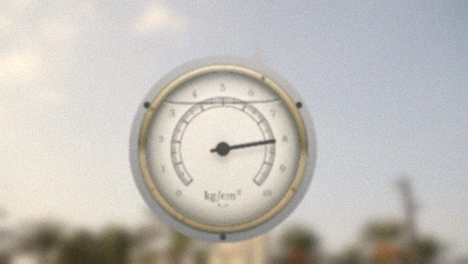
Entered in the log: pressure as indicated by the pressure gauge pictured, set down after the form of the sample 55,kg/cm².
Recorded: 8,kg/cm²
